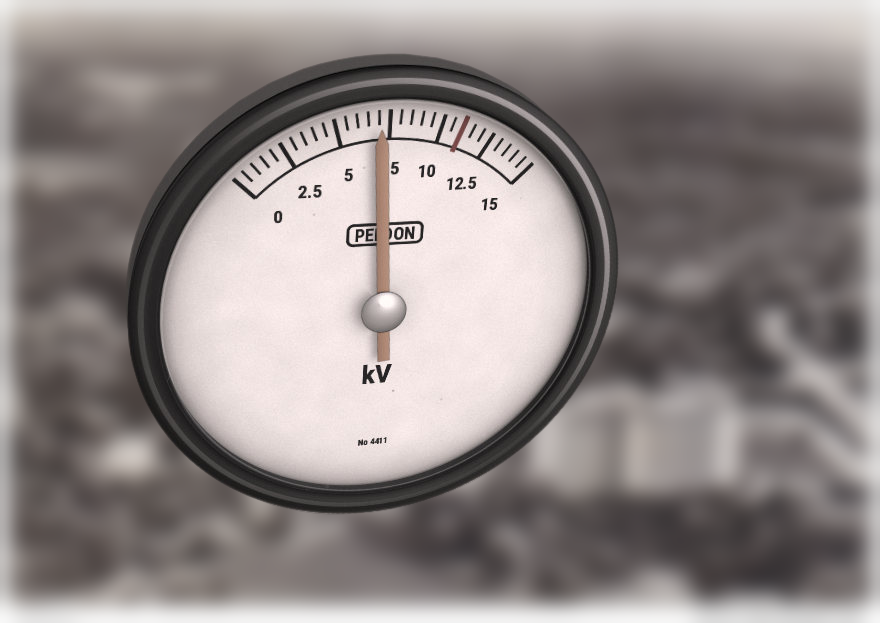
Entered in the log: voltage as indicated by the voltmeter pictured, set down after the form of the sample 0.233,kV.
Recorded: 7,kV
